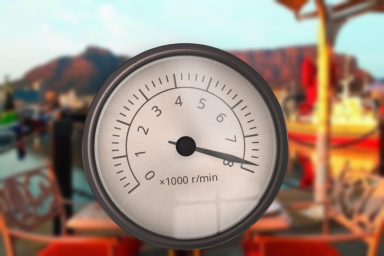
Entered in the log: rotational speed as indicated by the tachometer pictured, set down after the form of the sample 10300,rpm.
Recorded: 7800,rpm
